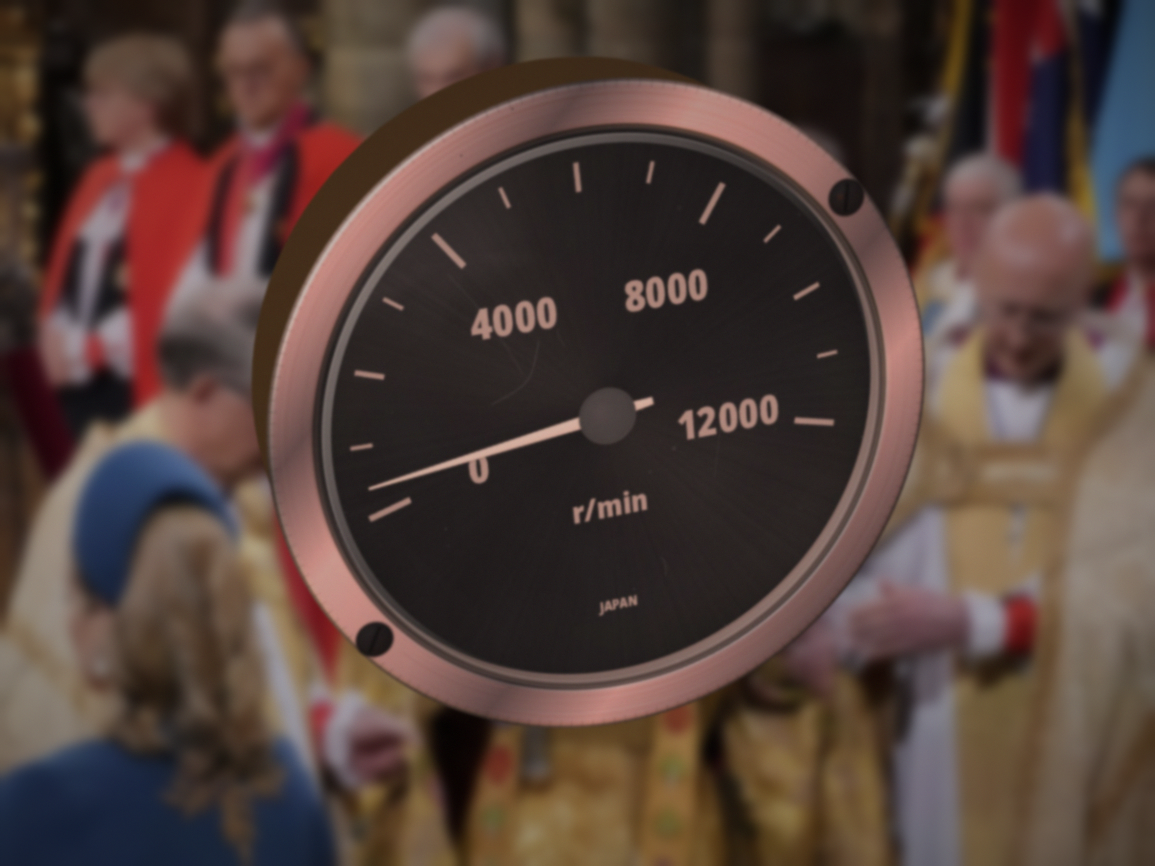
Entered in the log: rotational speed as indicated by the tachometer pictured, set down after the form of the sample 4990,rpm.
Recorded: 500,rpm
